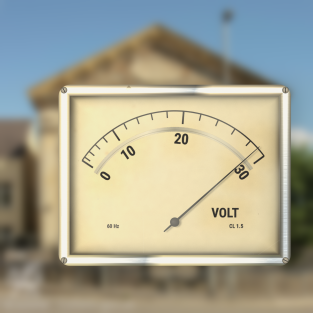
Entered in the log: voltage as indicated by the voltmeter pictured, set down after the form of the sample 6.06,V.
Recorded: 29,V
